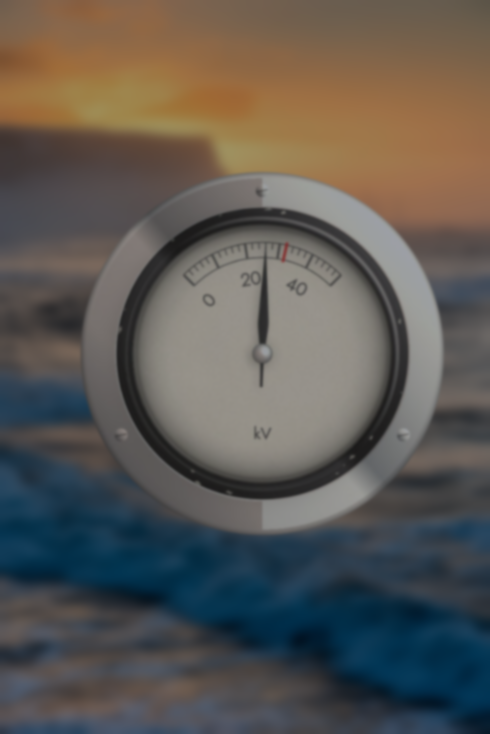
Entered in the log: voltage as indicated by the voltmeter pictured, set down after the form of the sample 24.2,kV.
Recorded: 26,kV
